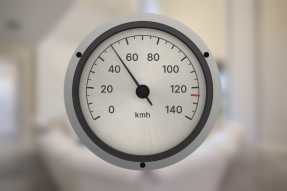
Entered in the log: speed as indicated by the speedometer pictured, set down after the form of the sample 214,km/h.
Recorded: 50,km/h
